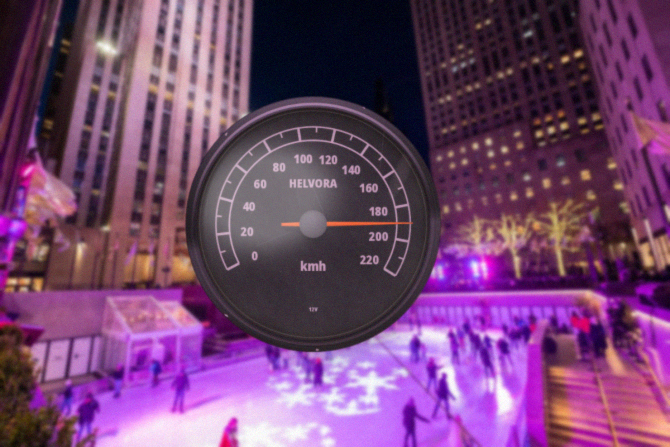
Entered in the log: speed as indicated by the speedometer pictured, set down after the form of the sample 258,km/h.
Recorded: 190,km/h
